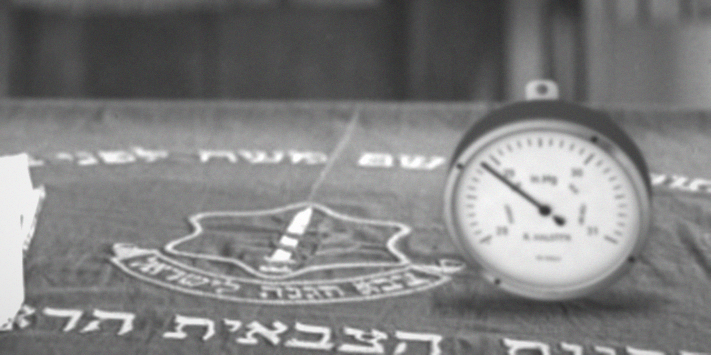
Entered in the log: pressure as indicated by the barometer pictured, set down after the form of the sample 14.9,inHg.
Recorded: 28.9,inHg
